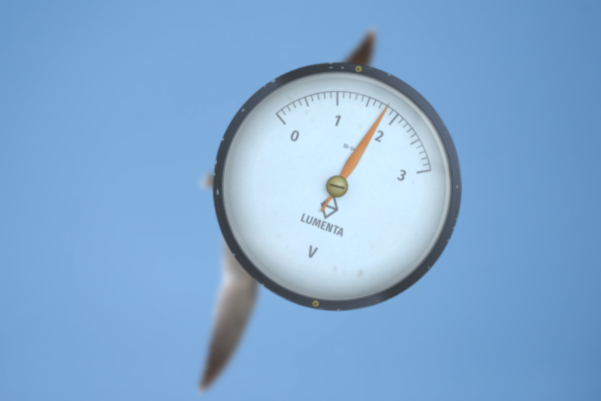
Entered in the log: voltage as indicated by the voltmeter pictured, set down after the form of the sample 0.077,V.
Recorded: 1.8,V
